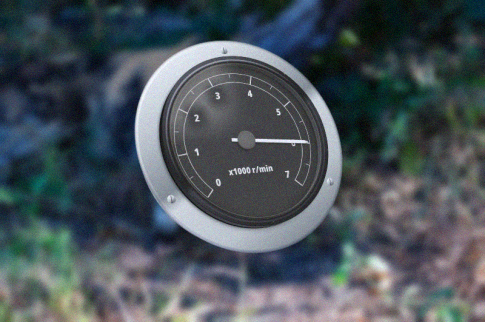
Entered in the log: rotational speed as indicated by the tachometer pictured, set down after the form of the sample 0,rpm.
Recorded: 6000,rpm
